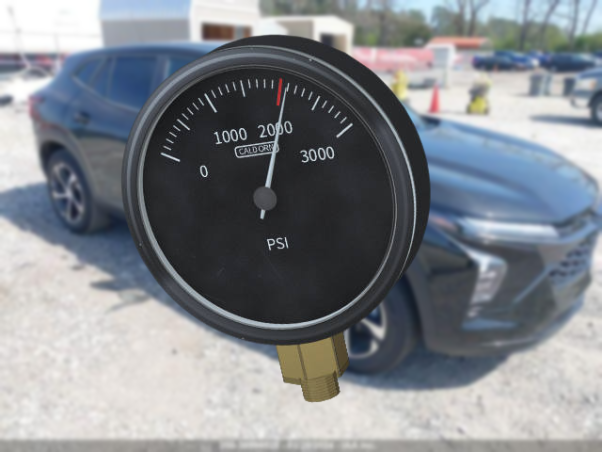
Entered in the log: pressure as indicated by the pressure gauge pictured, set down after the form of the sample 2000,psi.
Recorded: 2100,psi
